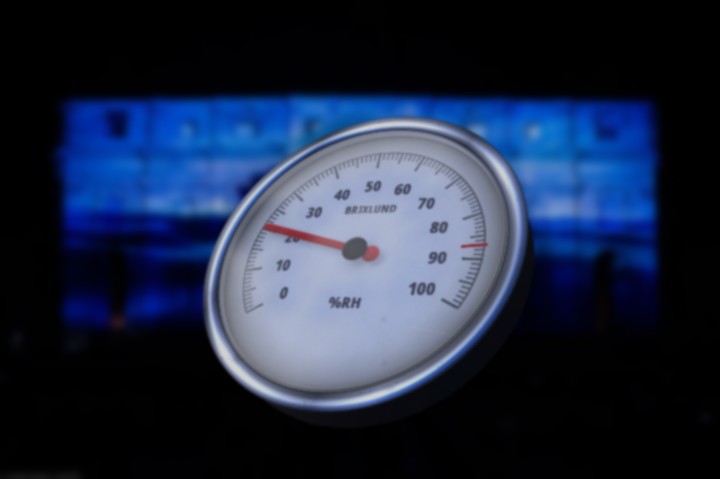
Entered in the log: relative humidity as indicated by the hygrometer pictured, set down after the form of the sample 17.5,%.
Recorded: 20,%
